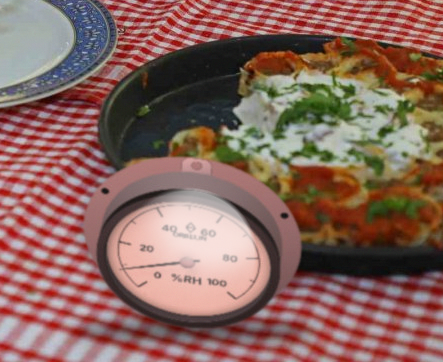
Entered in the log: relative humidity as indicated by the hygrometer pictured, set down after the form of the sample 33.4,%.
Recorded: 10,%
